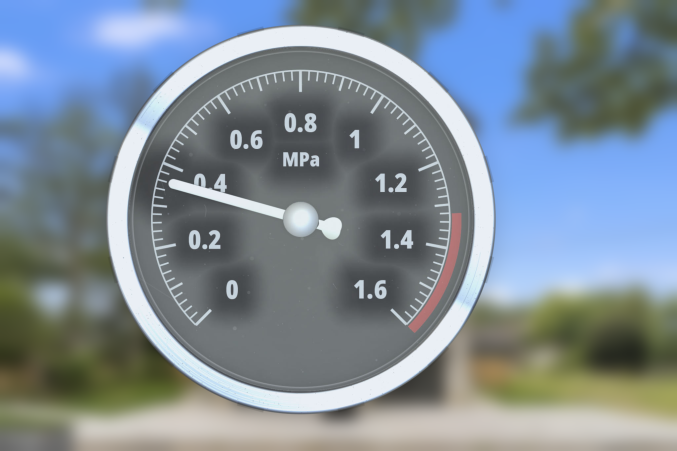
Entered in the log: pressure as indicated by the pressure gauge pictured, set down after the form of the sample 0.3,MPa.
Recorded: 0.36,MPa
